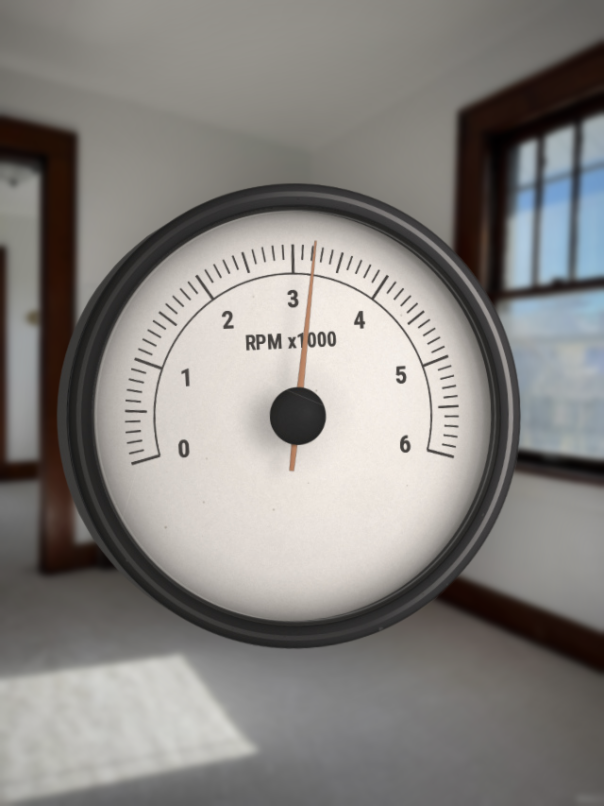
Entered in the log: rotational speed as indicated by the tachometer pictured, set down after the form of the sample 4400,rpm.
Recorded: 3200,rpm
